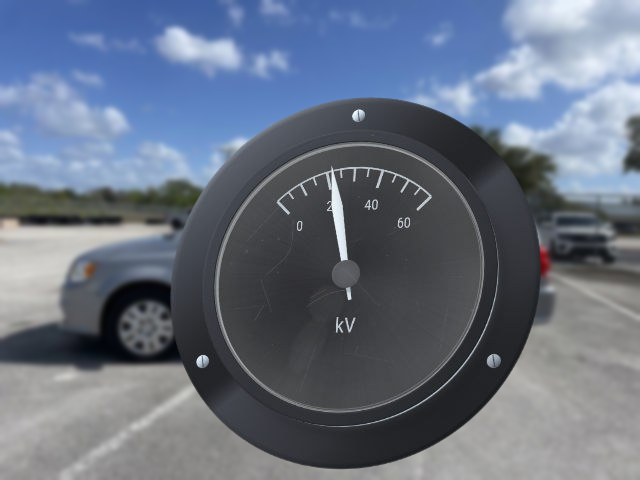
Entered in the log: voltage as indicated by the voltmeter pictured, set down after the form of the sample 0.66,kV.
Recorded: 22.5,kV
